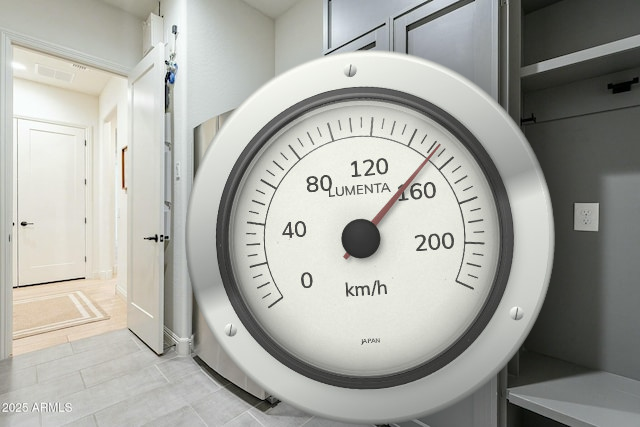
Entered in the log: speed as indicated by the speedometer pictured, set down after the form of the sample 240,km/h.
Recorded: 152.5,km/h
